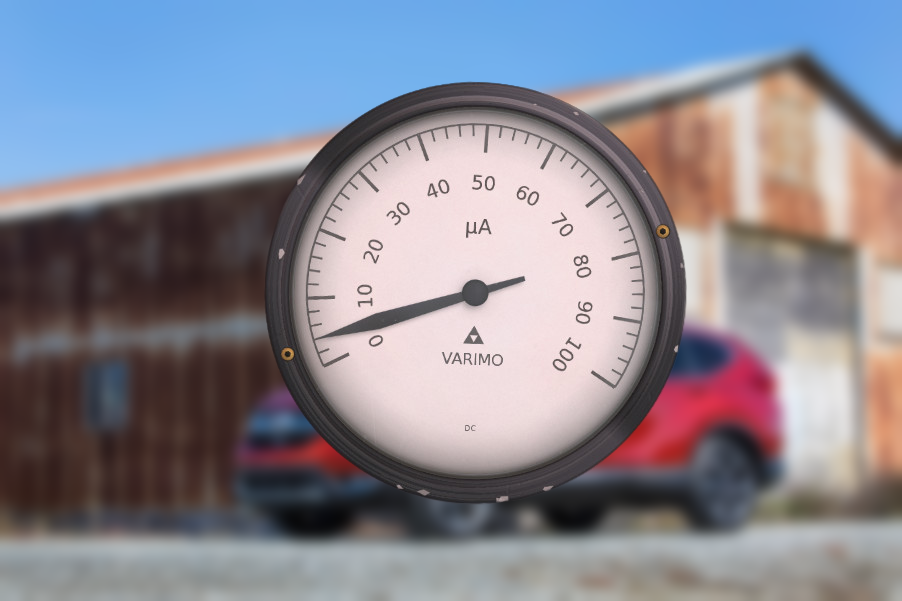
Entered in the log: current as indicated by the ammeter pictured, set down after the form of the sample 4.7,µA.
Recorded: 4,µA
